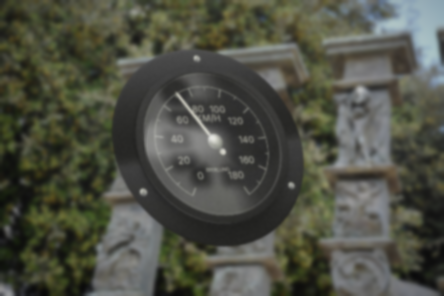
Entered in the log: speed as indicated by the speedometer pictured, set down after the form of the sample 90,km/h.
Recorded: 70,km/h
